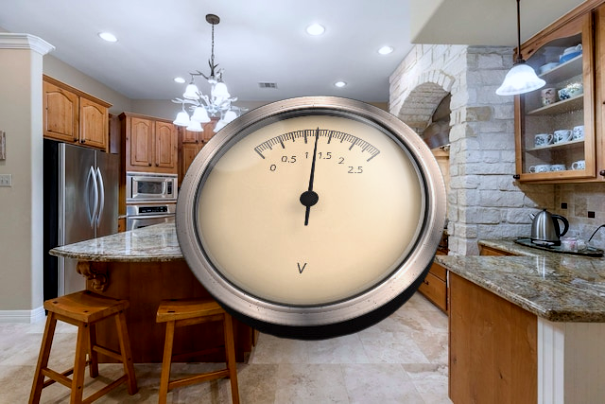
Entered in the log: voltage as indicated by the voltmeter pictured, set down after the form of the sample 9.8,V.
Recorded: 1.25,V
